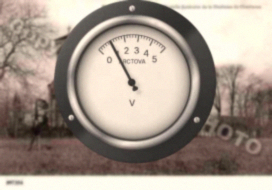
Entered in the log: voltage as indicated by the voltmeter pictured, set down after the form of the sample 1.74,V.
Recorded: 1,V
